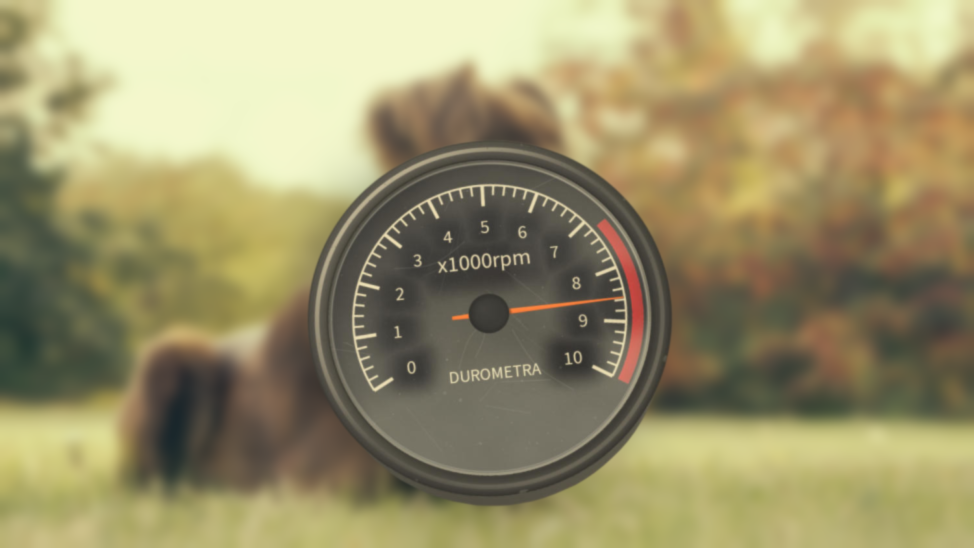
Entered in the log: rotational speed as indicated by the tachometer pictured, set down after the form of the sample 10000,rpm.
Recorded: 8600,rpm
